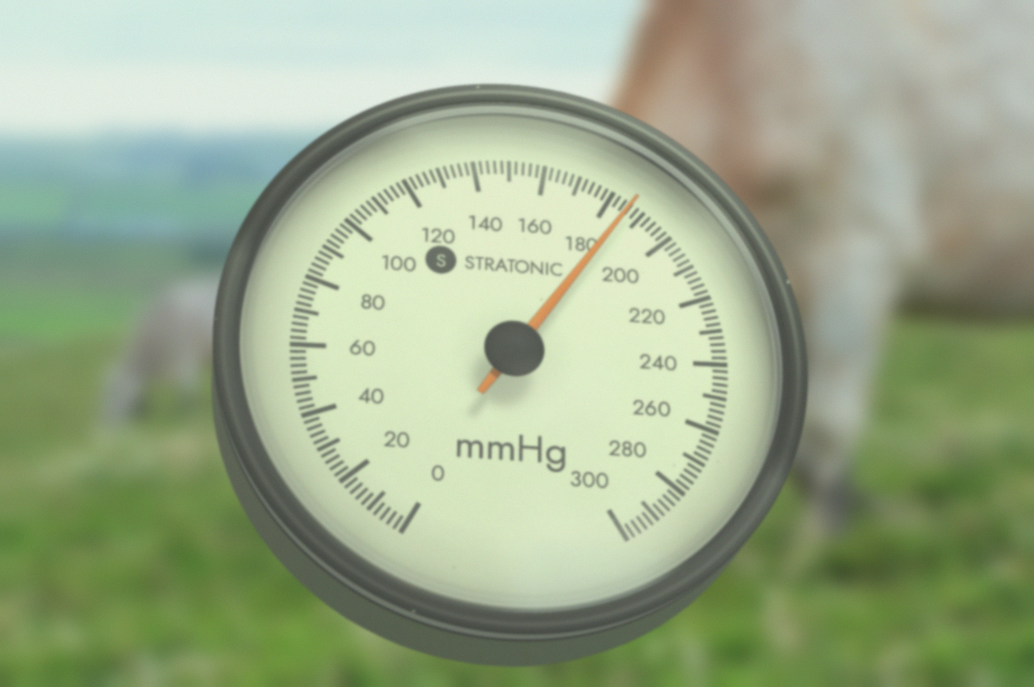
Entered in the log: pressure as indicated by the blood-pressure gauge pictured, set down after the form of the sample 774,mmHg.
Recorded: 186,mmHg
